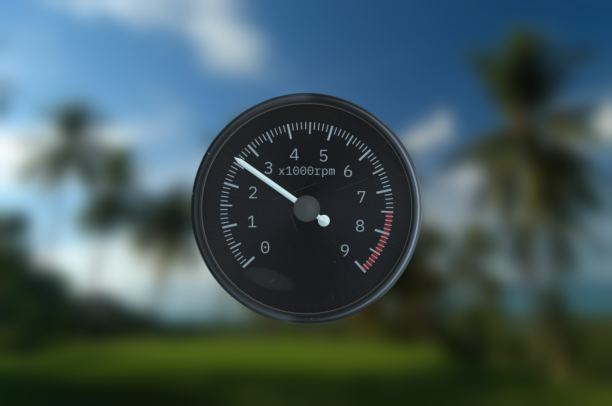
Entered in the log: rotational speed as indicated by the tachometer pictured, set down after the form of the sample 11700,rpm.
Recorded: 2600,rpm
